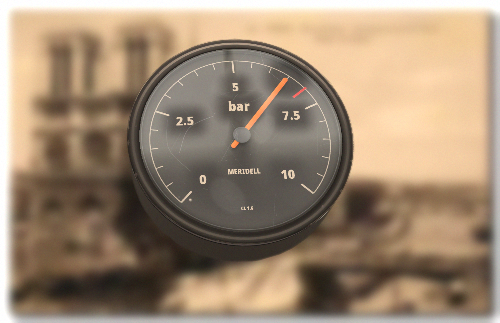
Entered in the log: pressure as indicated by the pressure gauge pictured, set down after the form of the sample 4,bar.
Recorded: 6.5,bar
